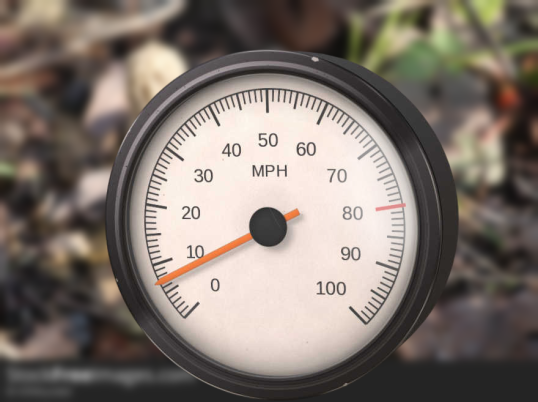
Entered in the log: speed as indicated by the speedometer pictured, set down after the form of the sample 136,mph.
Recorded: 7,mph
